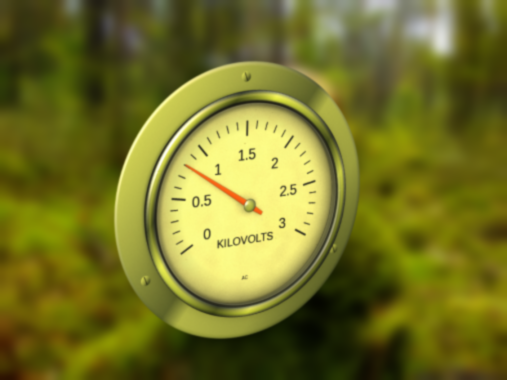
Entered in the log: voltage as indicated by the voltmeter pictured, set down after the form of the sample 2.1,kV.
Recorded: 0.8,kV
